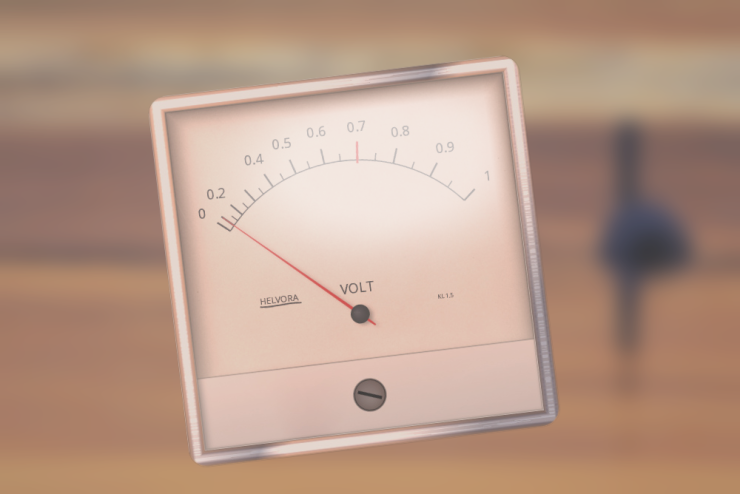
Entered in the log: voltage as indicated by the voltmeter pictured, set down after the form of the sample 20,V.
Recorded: 0.1,V
